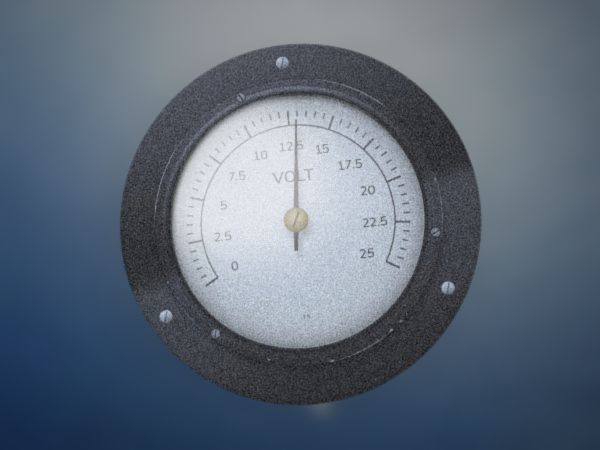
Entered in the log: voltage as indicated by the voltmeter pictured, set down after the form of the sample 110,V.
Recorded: 13,V
